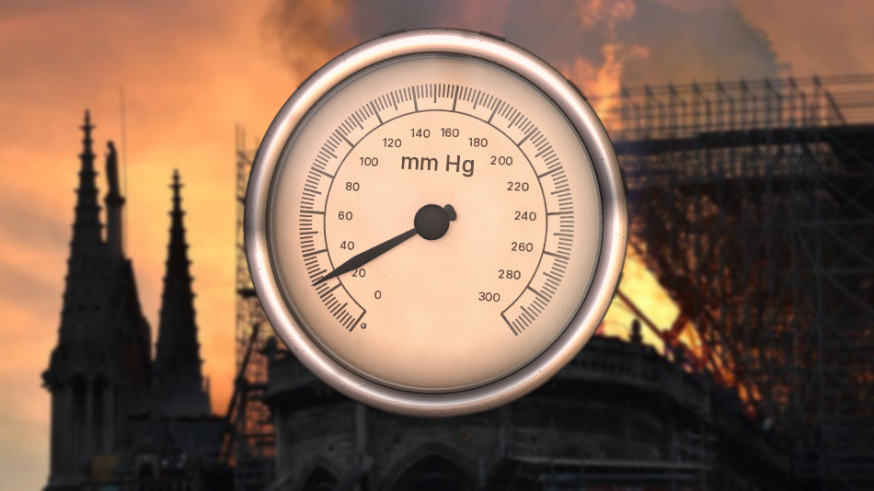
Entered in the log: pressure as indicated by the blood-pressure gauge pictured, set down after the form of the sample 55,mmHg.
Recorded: 26,mmHg
